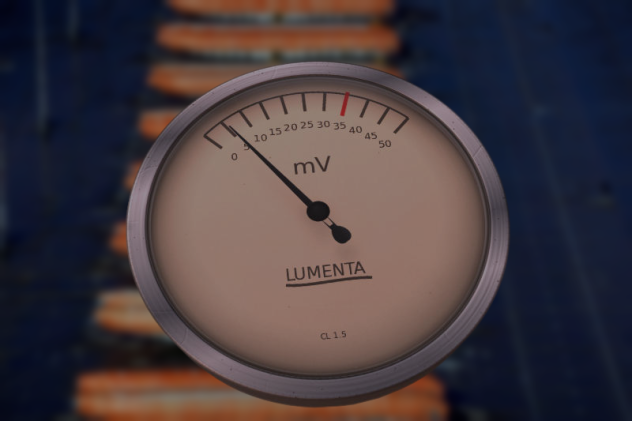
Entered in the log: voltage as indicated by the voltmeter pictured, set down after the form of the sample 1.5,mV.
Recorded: 5,mV
